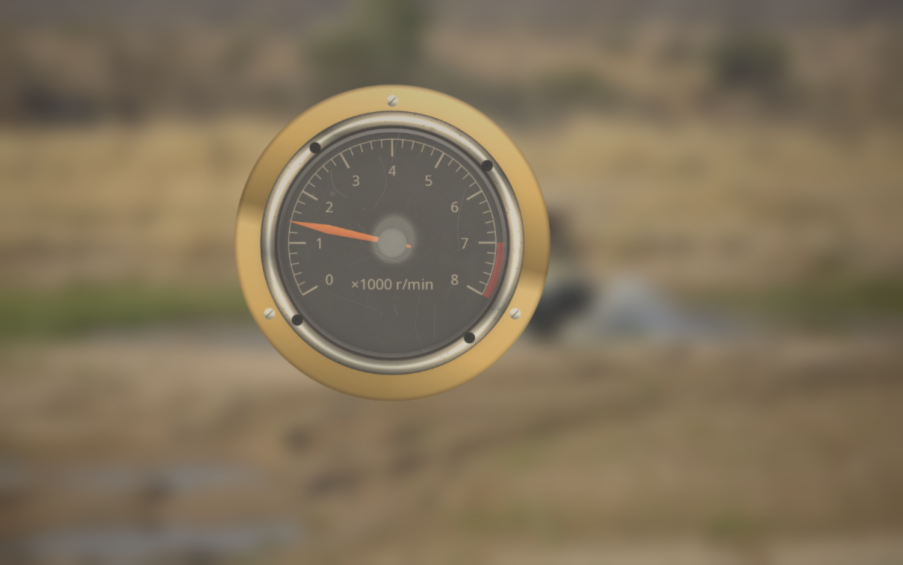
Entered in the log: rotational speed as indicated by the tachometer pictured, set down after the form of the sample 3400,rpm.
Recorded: 1400,rpm
